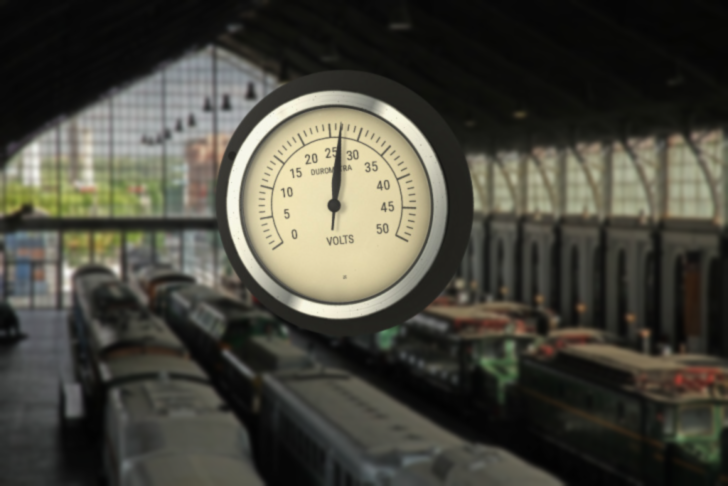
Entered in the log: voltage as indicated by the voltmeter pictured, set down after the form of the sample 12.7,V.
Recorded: 27,V
